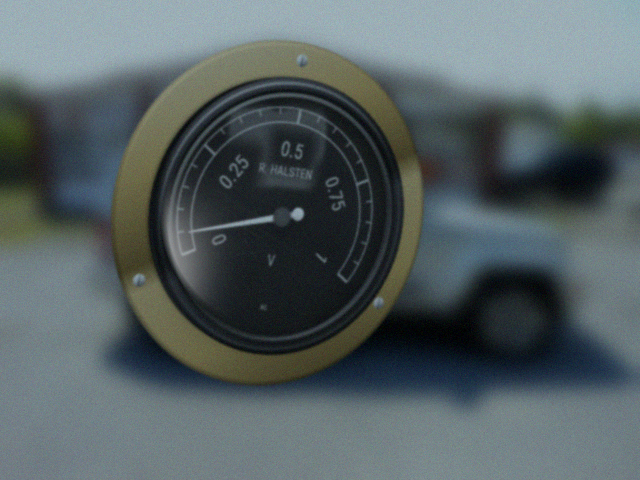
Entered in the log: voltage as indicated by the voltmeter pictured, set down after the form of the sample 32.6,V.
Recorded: 0.05,V
